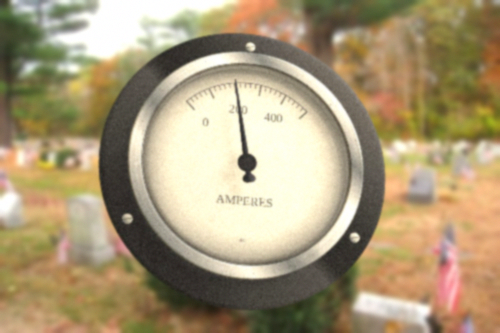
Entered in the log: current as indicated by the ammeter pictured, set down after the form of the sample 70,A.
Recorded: 200,A
